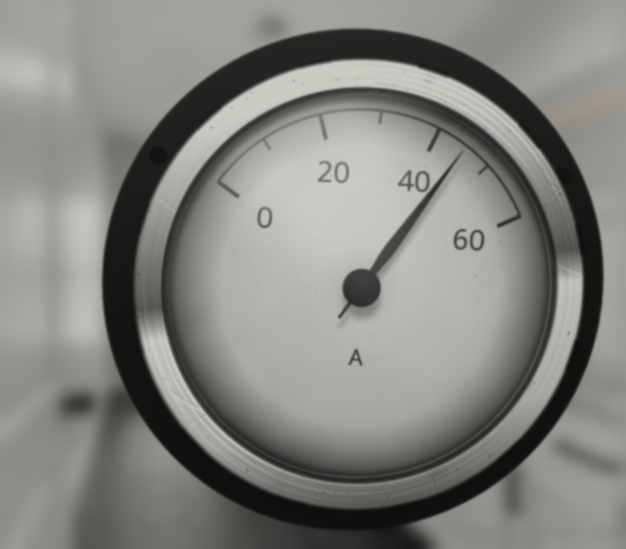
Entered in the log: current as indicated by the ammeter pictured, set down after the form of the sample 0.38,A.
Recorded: 45,A
